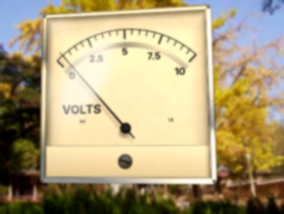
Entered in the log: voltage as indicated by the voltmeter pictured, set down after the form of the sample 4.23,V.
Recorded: 0.5,V
